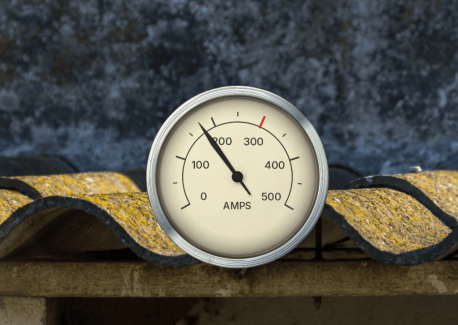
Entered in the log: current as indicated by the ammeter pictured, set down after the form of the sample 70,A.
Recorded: 175,A
